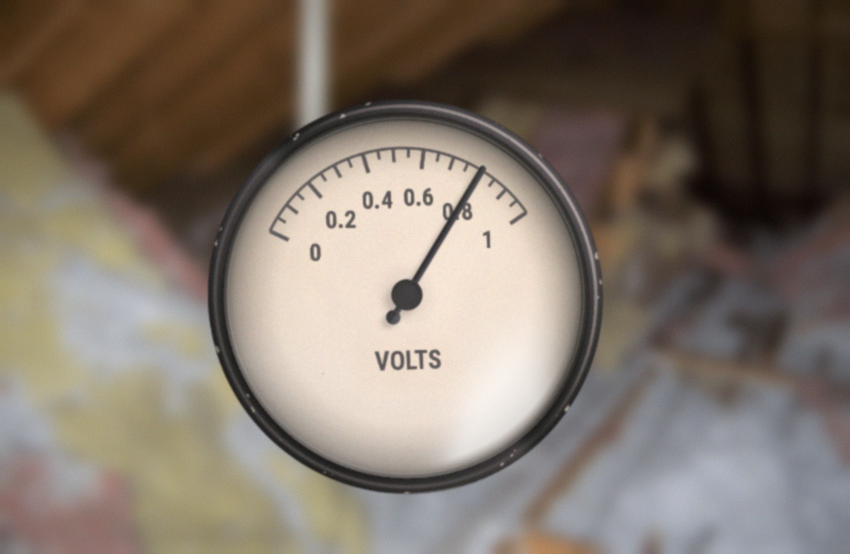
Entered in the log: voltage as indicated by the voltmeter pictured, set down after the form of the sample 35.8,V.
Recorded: 0.8,V
